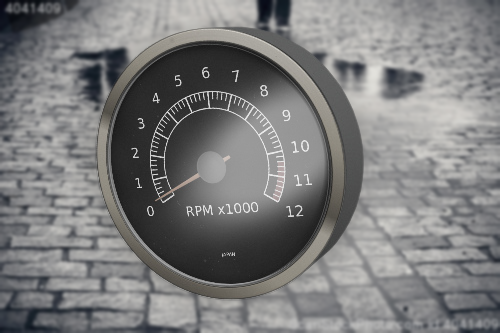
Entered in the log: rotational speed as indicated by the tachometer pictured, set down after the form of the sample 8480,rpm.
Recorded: 200,rpm
